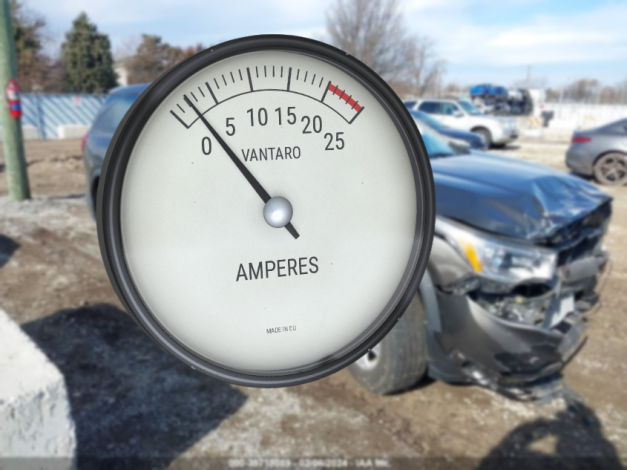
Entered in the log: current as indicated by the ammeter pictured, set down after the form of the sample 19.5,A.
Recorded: 2,A
